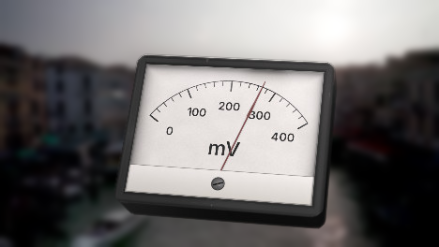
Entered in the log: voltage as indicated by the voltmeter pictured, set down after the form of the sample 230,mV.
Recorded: 270,mV
